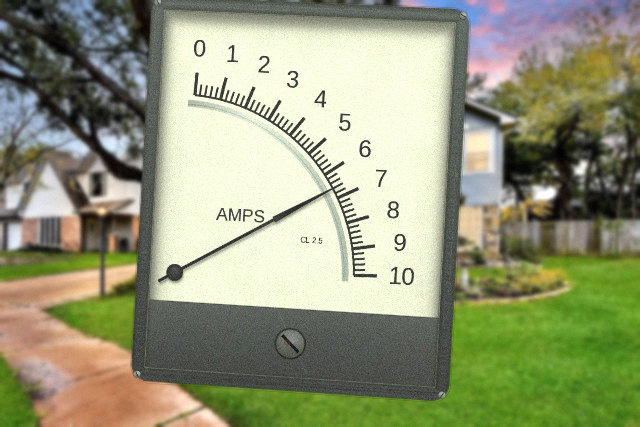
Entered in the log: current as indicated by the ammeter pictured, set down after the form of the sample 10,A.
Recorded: 6.6,A
